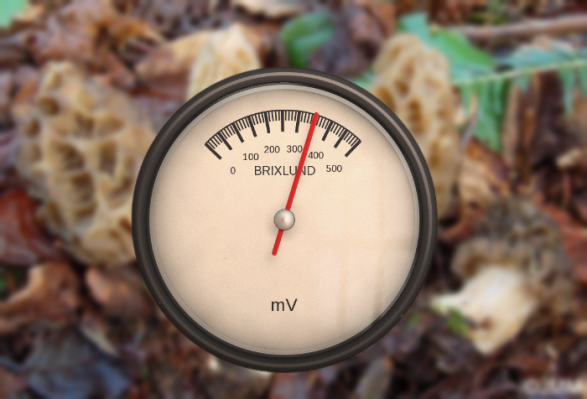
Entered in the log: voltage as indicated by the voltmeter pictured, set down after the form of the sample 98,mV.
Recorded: 350,mV
